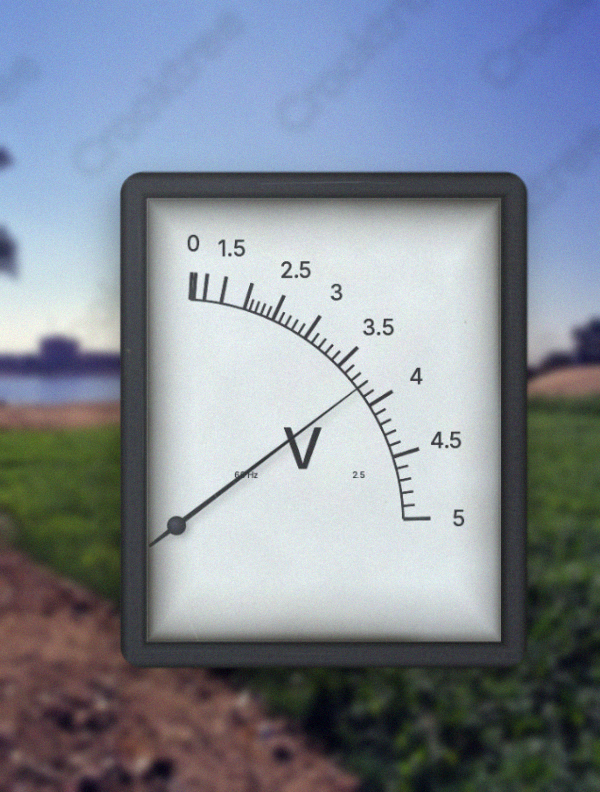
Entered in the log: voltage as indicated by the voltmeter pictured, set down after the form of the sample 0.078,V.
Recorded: 3.8,V
